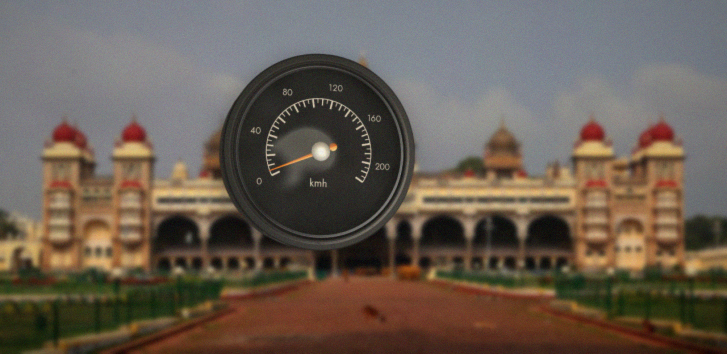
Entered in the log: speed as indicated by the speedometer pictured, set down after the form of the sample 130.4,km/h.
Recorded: 5,km/h
